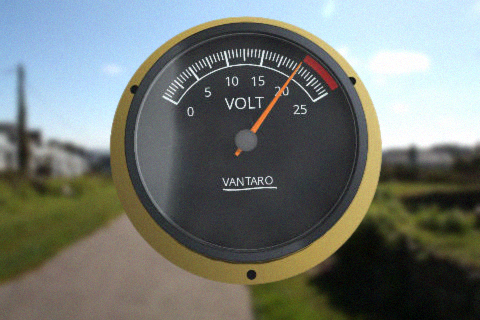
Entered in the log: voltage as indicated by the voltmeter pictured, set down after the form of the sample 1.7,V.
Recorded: 20,V
